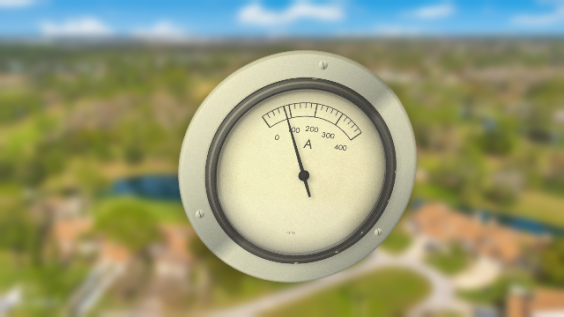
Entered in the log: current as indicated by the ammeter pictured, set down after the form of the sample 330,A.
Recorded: 80,A
